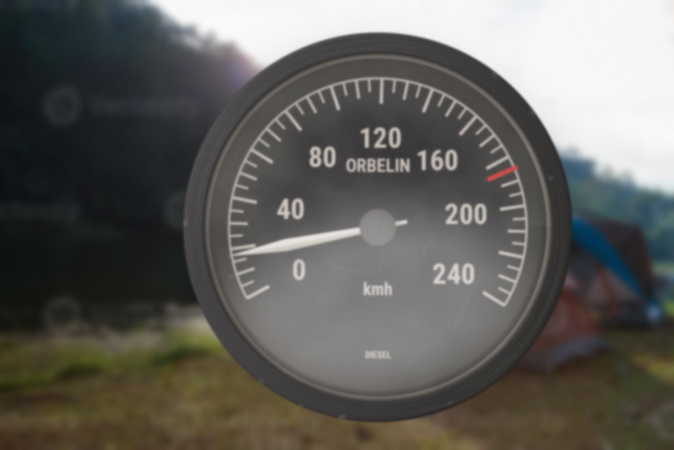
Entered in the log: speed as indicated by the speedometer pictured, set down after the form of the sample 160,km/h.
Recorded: 17.5,km/h
